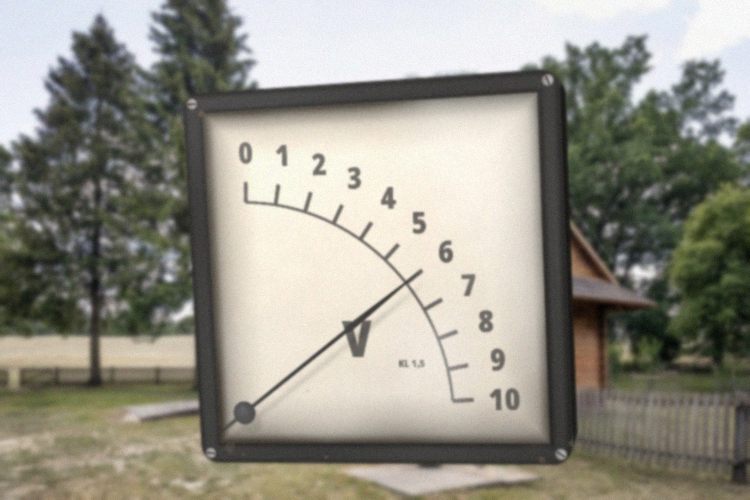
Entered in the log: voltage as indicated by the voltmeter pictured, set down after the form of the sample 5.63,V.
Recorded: 6,V
